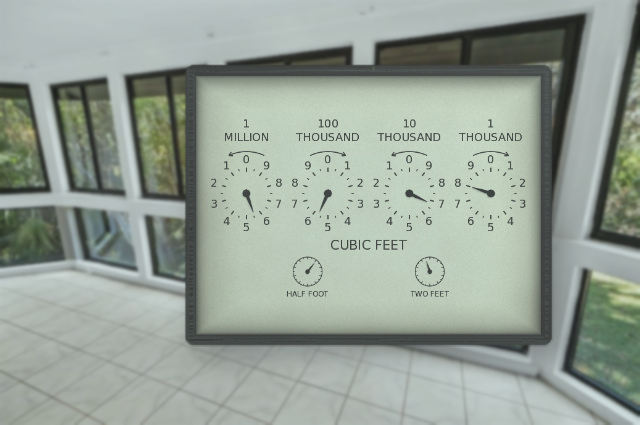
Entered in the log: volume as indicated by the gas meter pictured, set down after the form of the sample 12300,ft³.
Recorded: 556800,ft³
